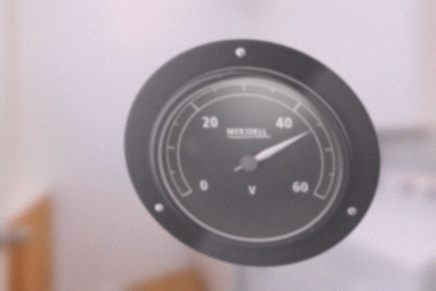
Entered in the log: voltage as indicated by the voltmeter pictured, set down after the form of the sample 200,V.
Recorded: 45,V
